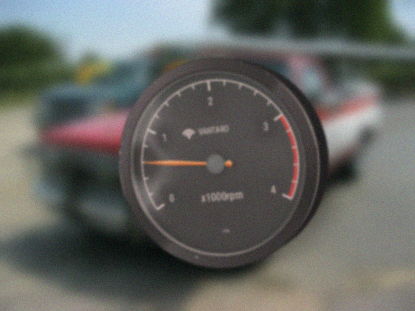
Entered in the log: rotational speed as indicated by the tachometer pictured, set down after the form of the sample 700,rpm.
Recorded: 600,rpm
